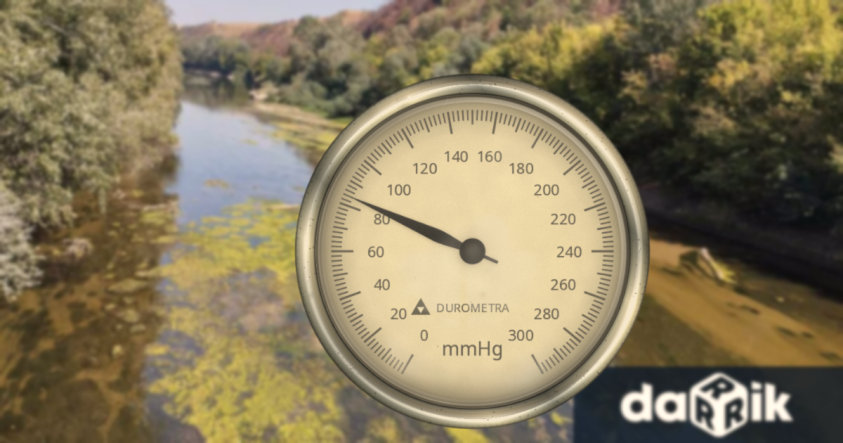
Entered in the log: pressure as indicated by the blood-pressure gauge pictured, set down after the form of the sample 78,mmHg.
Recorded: 84,mmHg
